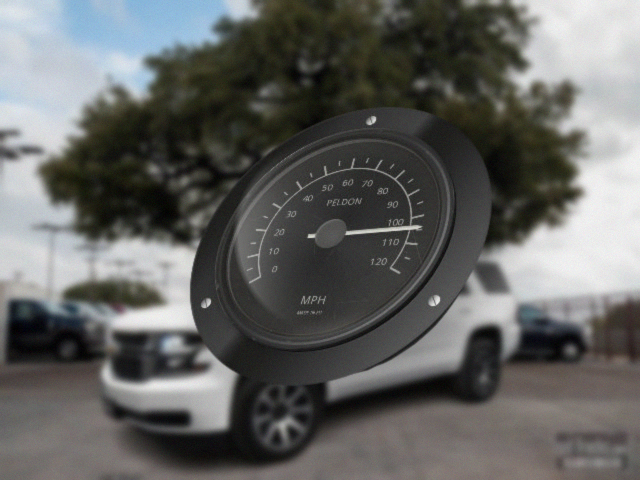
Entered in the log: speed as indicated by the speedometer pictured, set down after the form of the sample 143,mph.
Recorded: 105,mph
